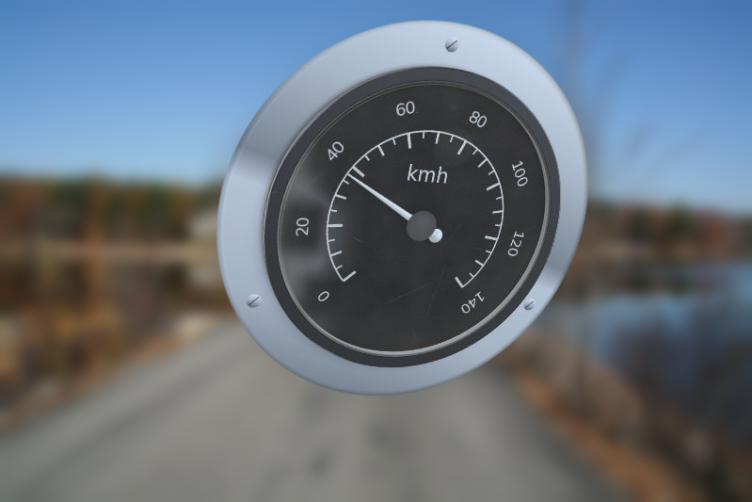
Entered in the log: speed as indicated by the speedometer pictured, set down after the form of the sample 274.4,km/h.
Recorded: 37.5,km/h
